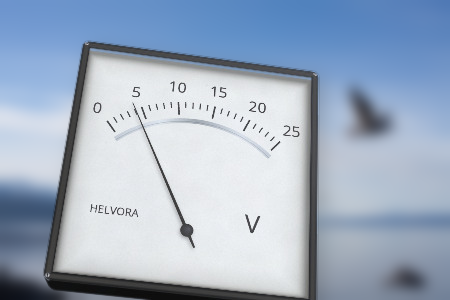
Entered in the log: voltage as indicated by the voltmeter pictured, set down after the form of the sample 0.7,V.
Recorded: 4,V
